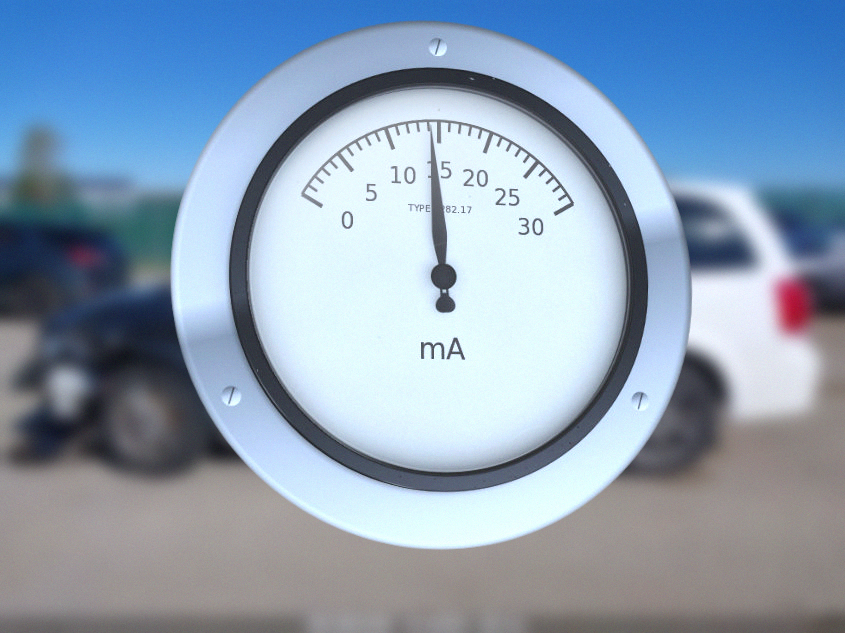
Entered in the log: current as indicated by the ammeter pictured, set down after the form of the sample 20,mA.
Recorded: 14,mA
